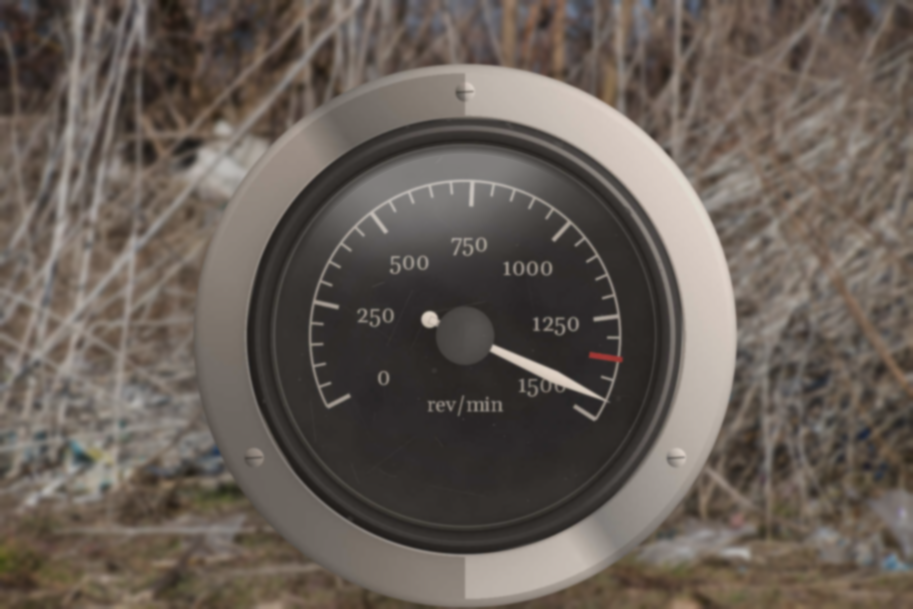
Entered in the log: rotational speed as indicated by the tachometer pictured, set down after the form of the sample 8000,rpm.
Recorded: 1450,rpm
